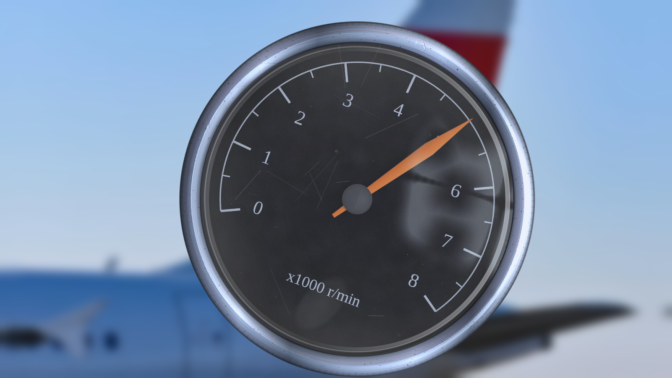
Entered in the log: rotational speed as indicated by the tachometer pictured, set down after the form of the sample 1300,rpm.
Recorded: 5000,rpm
